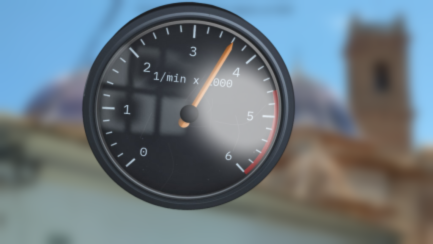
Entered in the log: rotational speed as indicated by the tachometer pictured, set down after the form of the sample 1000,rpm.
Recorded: 3600,rpm
